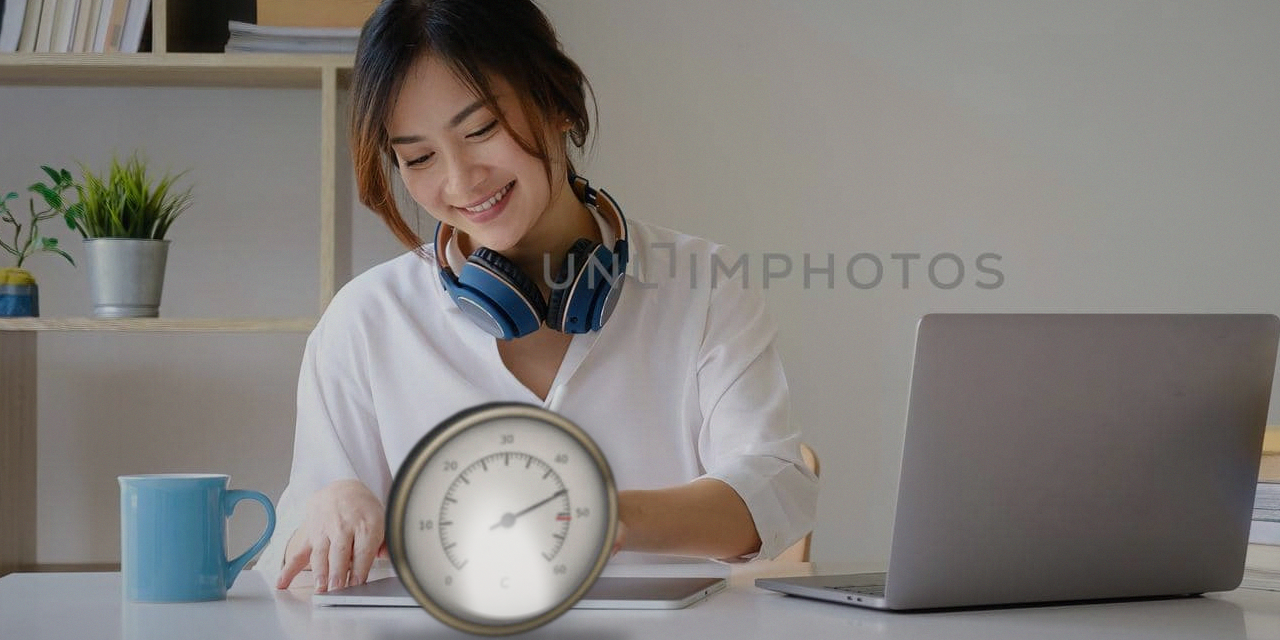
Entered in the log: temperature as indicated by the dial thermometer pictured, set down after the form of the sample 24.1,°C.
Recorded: 45,°C
